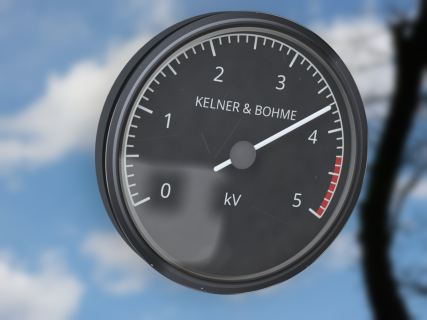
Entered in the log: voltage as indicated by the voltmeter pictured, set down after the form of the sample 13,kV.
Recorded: 3.7,kV
